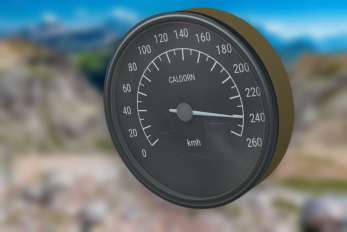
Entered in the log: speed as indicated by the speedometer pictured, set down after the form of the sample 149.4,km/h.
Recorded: 240,km/h
